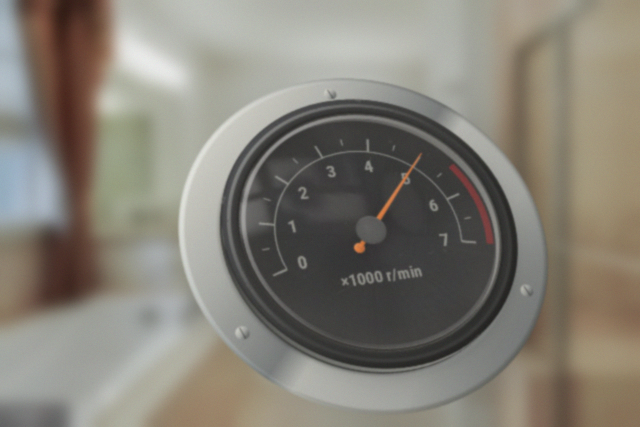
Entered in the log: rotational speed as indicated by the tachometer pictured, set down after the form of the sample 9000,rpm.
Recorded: 5000,rpm
